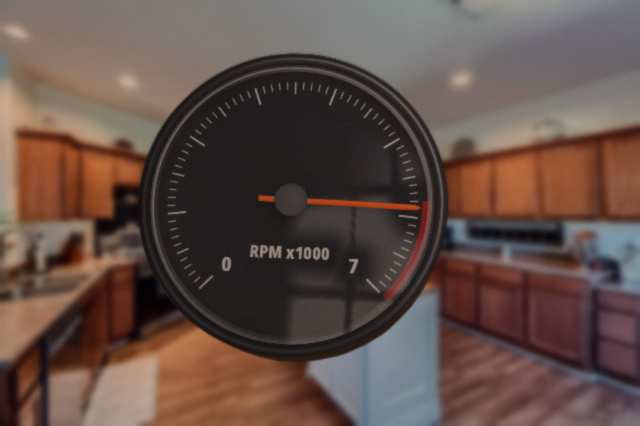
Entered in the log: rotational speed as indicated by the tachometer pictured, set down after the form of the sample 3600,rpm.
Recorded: 5900,rpm
